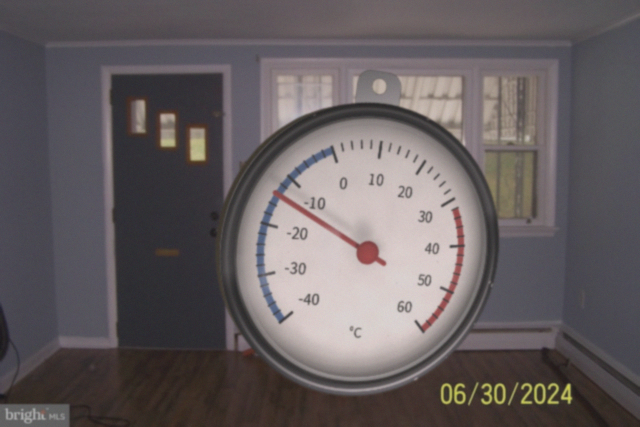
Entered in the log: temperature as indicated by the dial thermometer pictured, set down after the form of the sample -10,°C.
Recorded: -14,°C
